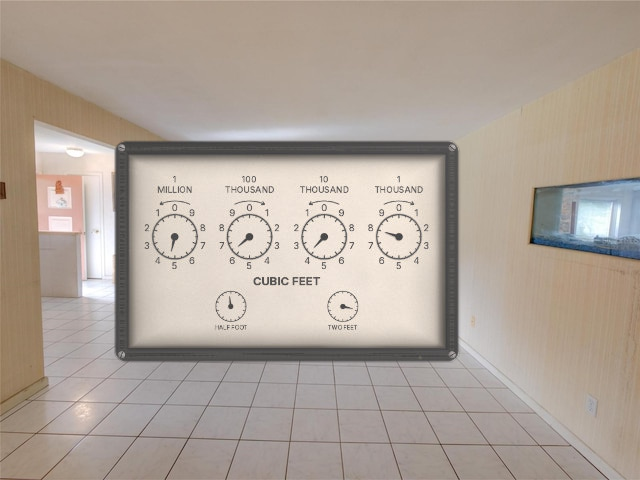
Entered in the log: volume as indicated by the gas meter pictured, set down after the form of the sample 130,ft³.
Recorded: 463800,ft³
